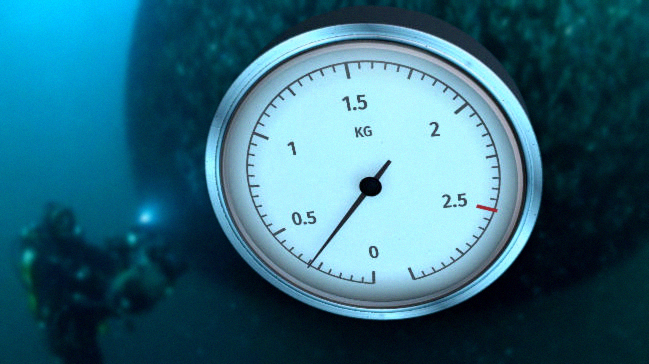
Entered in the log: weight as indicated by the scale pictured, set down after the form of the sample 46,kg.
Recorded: 0.3,kg
